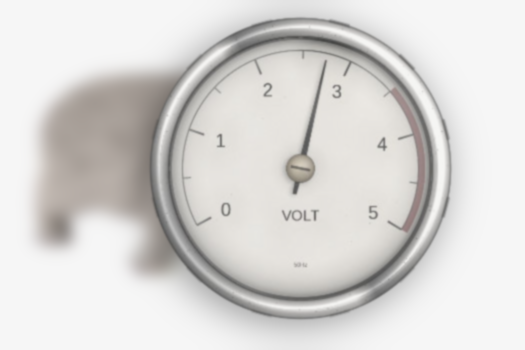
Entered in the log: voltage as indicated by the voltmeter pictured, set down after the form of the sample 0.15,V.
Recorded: 2.75,V
